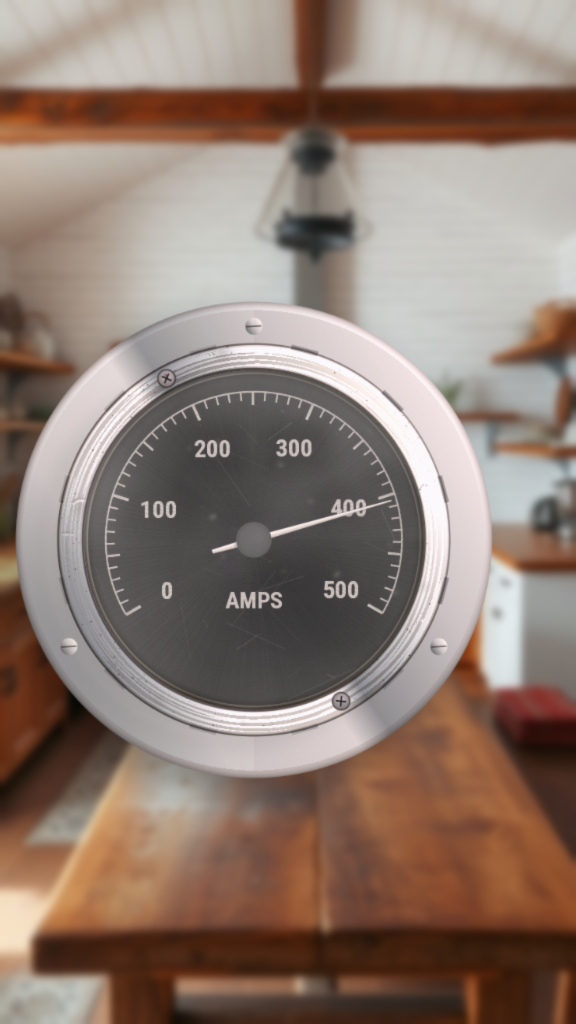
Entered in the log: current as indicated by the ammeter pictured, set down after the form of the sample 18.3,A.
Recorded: 405,A
